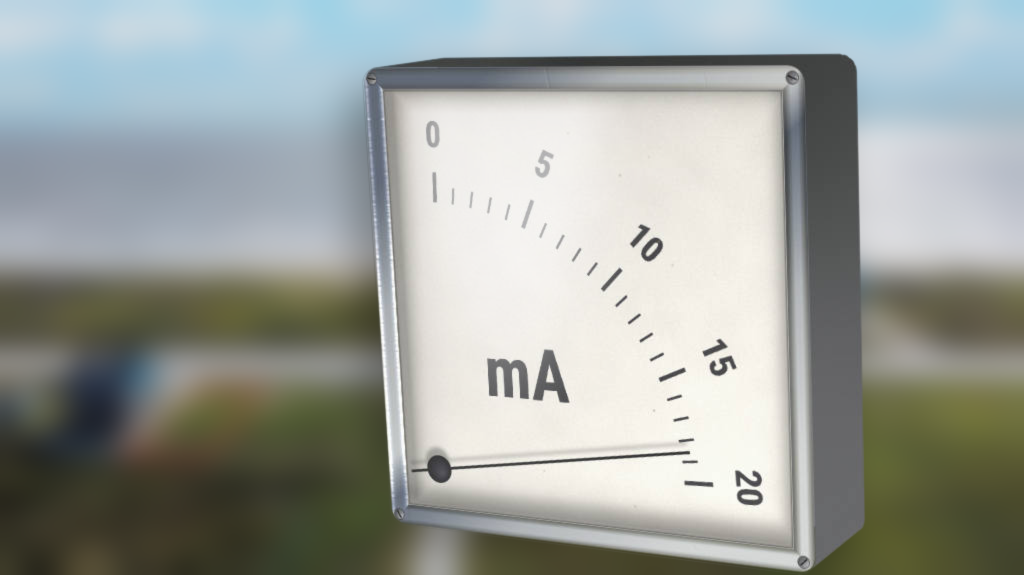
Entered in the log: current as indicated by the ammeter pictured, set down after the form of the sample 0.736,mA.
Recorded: 18.5,mA
